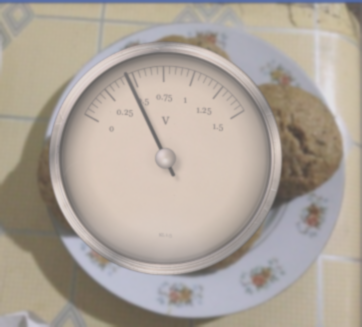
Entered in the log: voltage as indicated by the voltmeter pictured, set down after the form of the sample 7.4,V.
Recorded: 0.45,V
